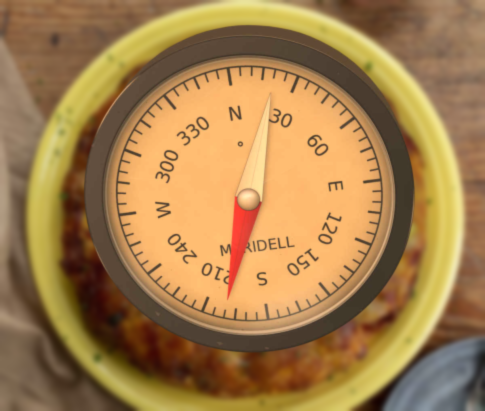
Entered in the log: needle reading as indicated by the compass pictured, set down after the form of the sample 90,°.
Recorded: 200,°
